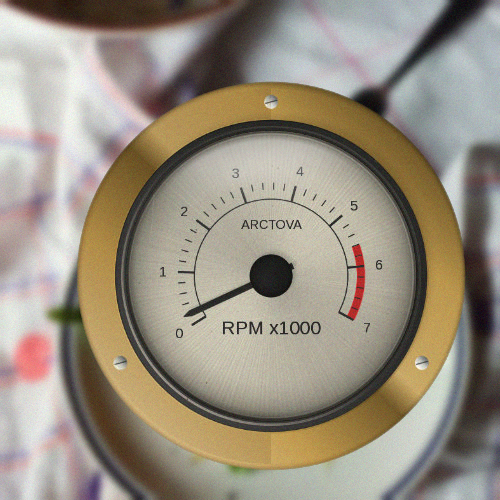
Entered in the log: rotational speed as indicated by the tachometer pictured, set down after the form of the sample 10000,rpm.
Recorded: 200,rpm
